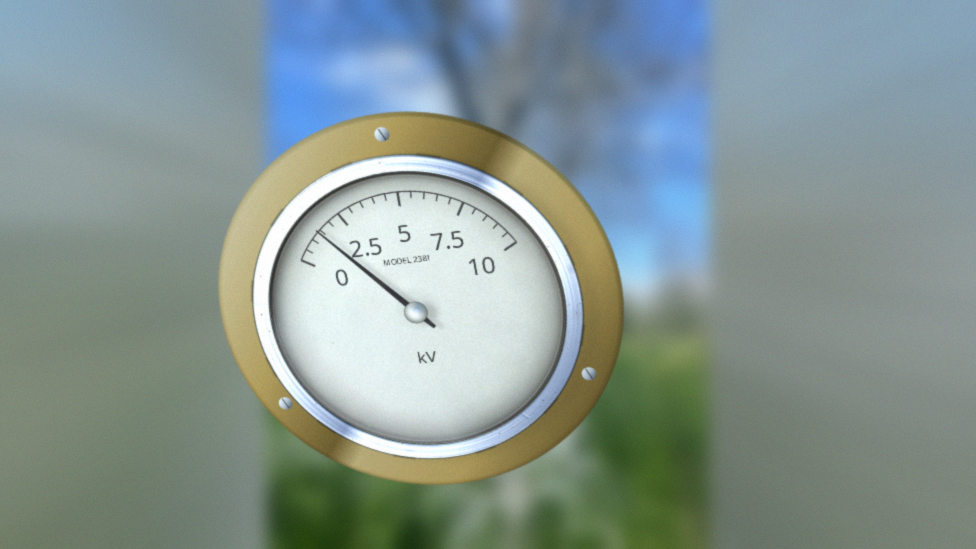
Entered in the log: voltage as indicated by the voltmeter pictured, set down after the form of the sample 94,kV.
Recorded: 1.5,kV
